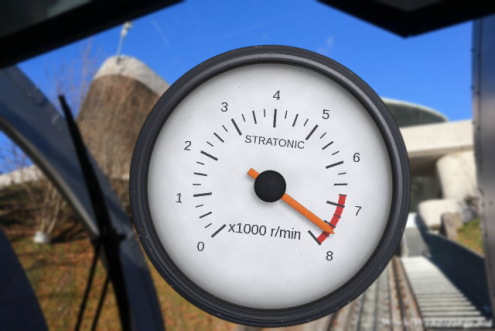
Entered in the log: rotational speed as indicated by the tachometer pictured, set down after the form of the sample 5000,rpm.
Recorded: 7625,rpm
